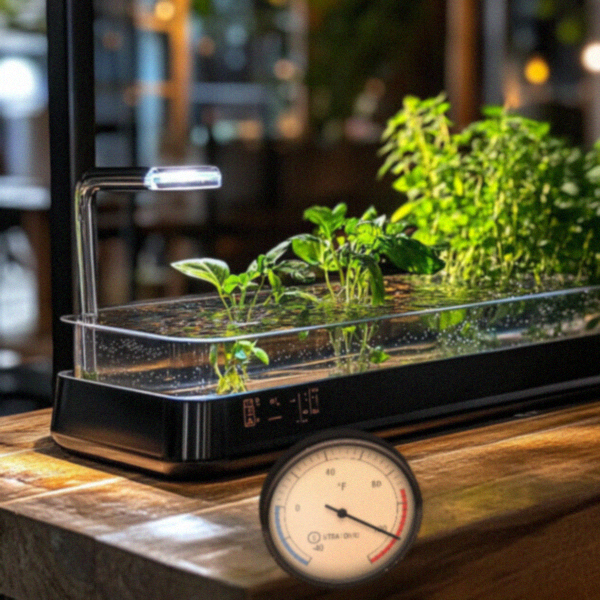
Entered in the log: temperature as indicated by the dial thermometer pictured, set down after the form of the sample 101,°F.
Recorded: 120,°F
